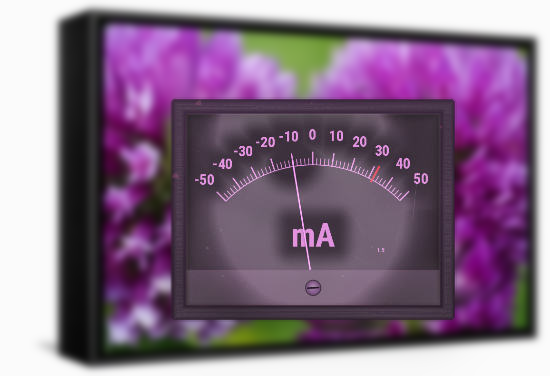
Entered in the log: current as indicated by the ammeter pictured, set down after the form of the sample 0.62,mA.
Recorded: -10,mA
